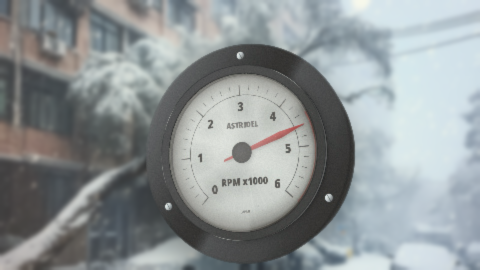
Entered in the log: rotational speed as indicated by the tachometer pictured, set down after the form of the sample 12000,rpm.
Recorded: 4600,rpm
